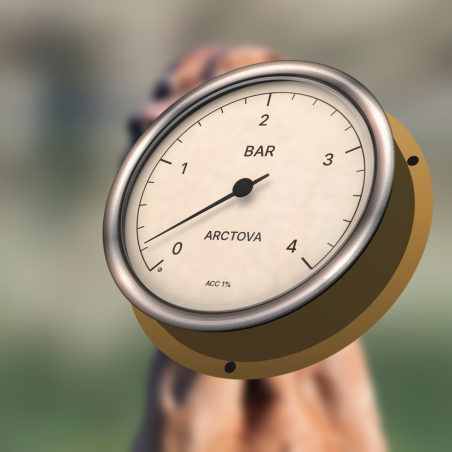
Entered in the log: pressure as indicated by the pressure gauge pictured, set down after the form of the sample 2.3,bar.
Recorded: 0.2,bar
